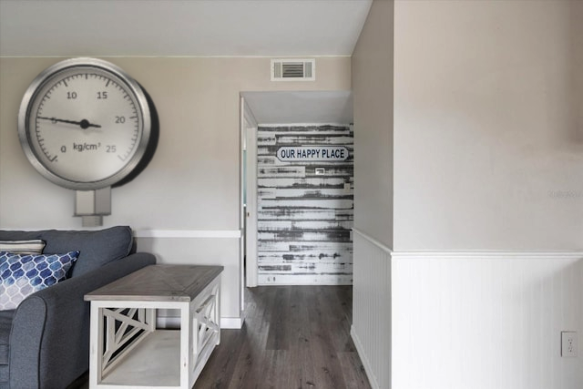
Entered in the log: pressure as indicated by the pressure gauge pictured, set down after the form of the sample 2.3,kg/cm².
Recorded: 5,kg/cm²
